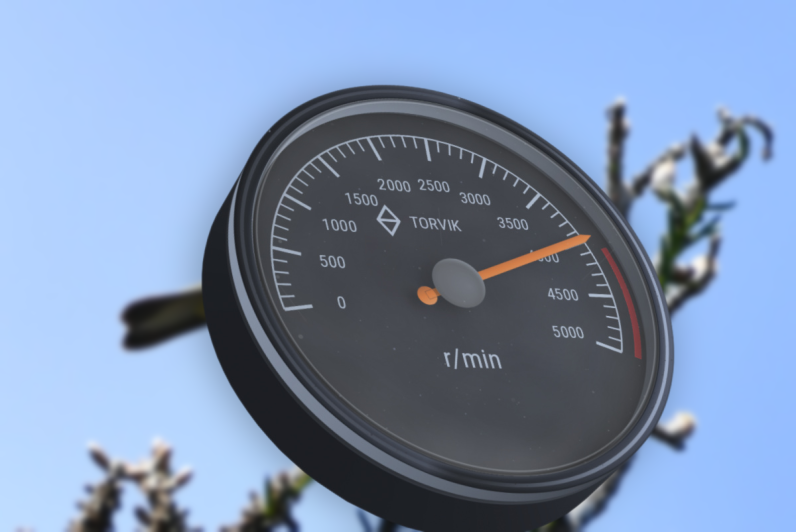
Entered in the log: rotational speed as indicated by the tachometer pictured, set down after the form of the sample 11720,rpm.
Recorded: 4000,rpm
